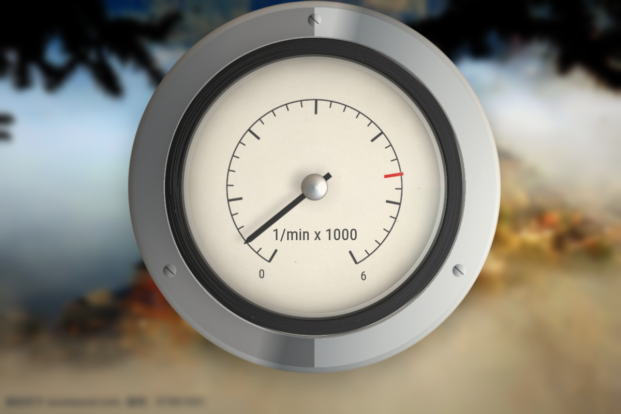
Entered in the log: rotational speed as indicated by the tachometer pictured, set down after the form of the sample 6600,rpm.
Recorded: 400,rpm
